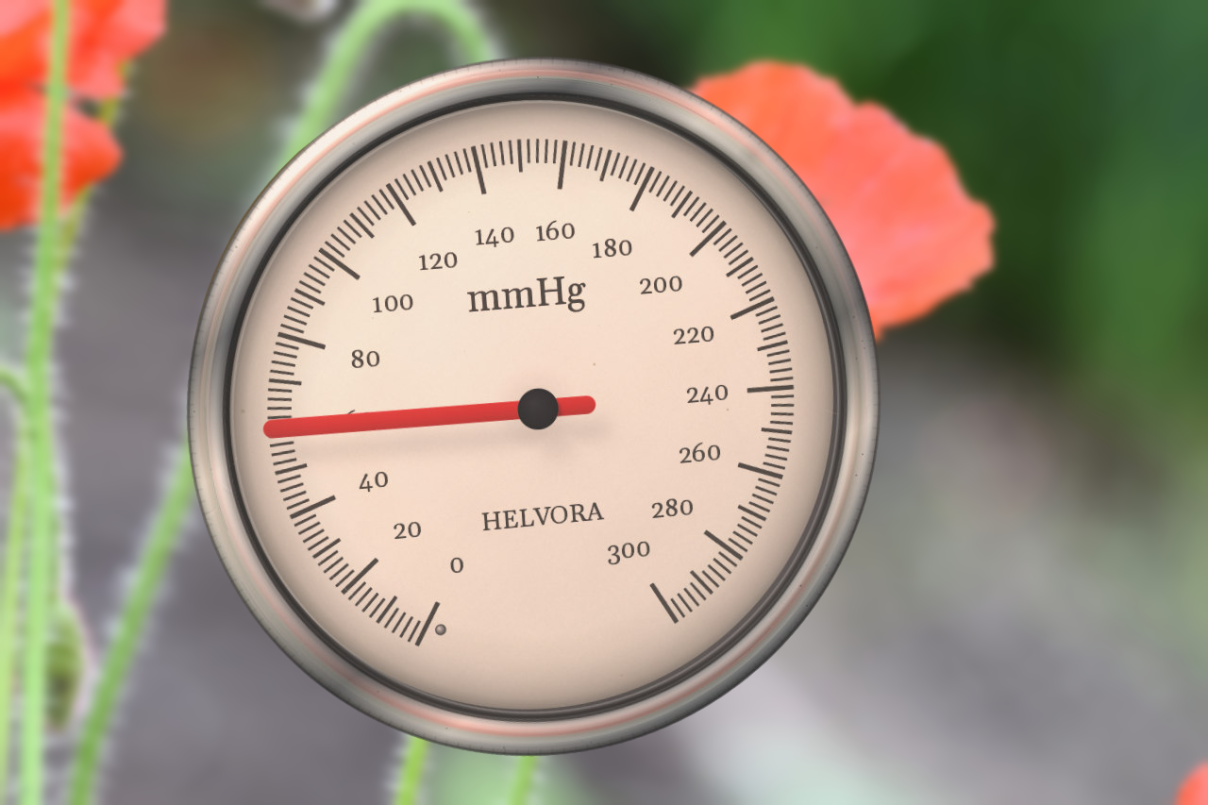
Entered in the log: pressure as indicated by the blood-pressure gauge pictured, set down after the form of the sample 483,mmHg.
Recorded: 60,mmHg
